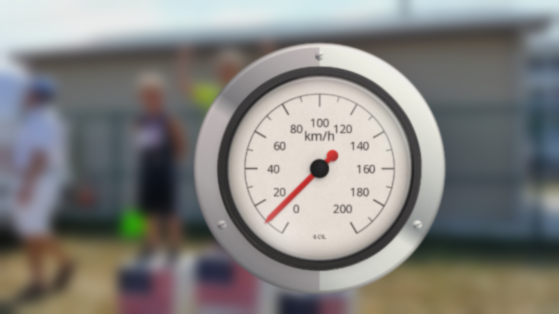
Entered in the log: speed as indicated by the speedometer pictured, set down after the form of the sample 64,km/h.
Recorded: 10,km/h
